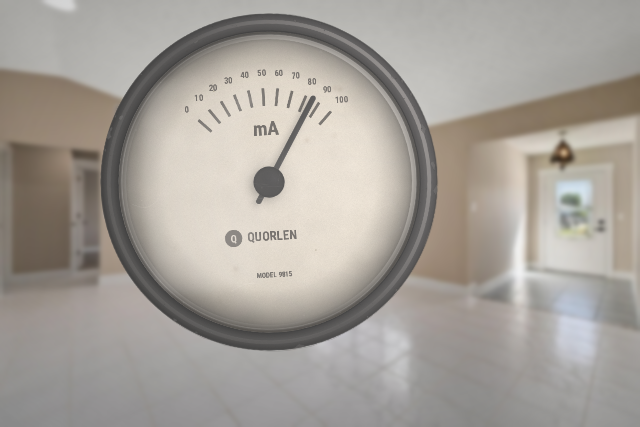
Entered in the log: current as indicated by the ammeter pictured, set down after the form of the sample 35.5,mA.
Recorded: 85,mA
